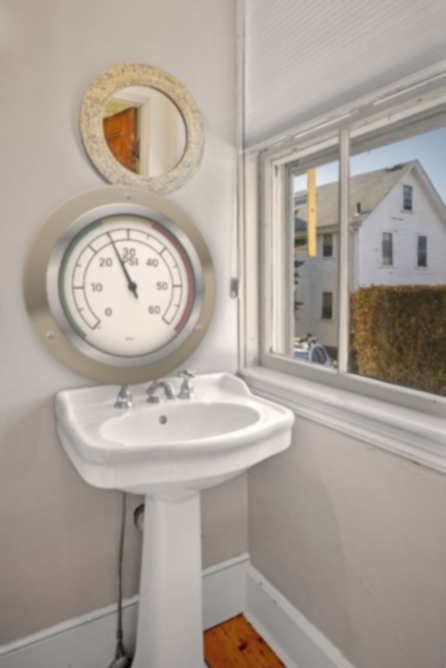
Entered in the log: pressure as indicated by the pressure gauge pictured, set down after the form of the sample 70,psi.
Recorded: 25,psi
